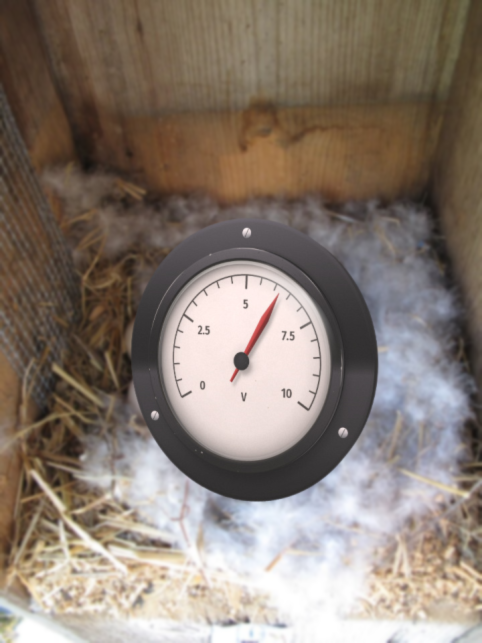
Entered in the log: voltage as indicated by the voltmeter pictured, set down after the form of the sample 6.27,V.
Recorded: 6.25,V
